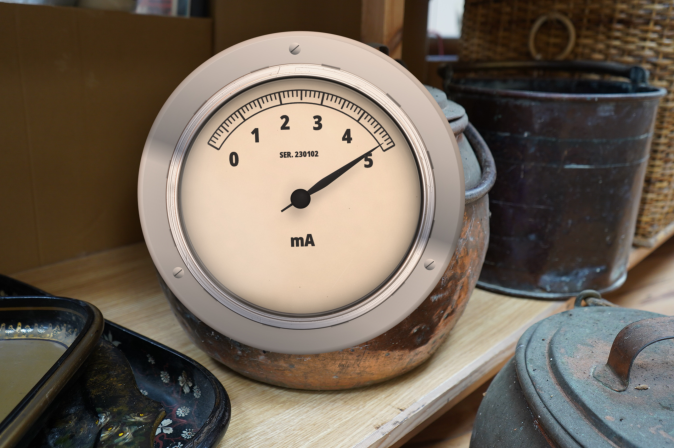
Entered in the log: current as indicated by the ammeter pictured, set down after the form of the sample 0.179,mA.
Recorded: 4.8,mA
